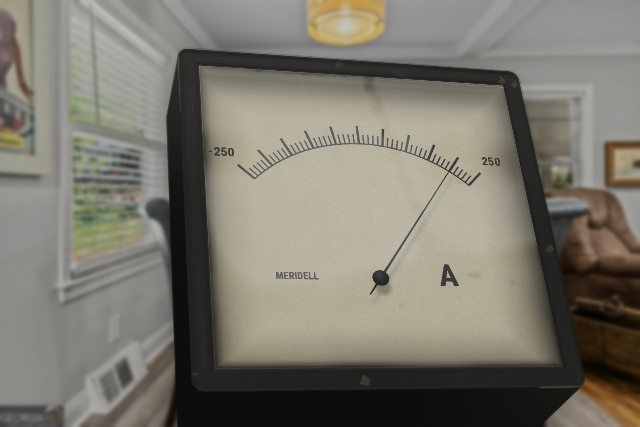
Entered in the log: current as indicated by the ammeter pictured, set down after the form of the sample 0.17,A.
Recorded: 200,A
